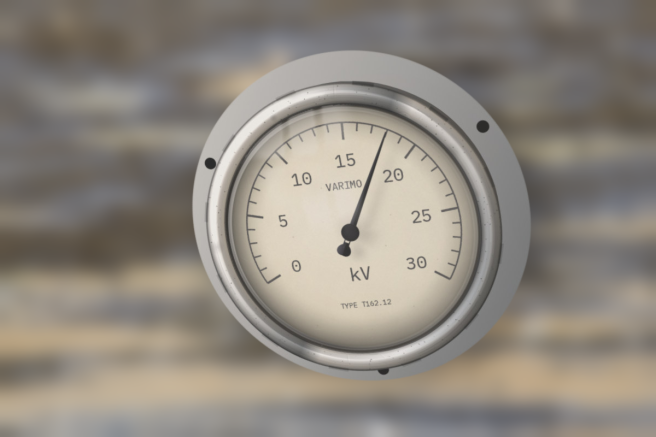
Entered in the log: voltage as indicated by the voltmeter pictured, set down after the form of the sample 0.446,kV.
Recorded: 18,kV
